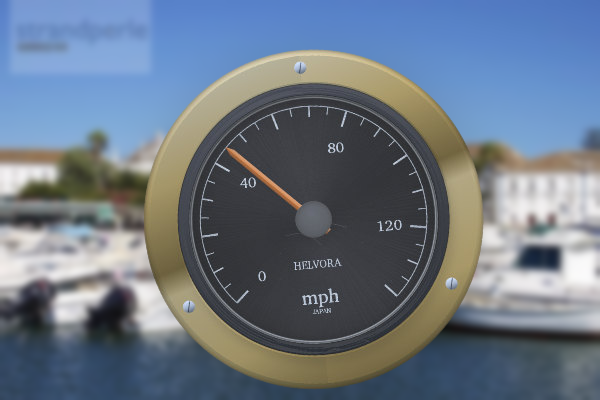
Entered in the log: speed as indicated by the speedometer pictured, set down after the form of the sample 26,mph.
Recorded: 45,mph
